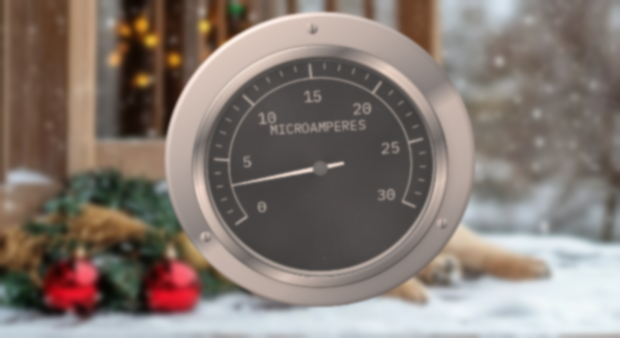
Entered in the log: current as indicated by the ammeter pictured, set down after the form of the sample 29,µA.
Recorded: 3,µA
